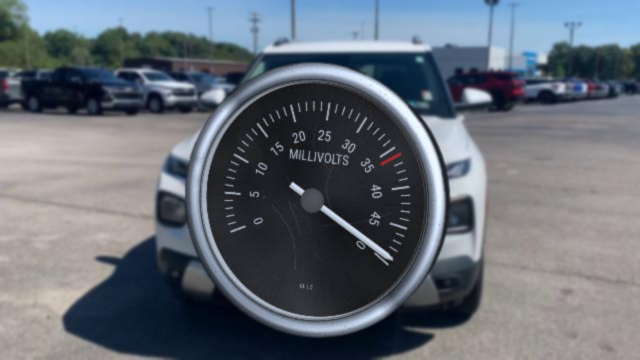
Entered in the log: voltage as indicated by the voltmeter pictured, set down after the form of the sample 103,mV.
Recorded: 49,mV
